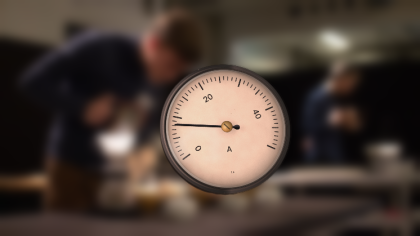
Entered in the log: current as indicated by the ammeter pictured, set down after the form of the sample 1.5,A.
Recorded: 8,A
